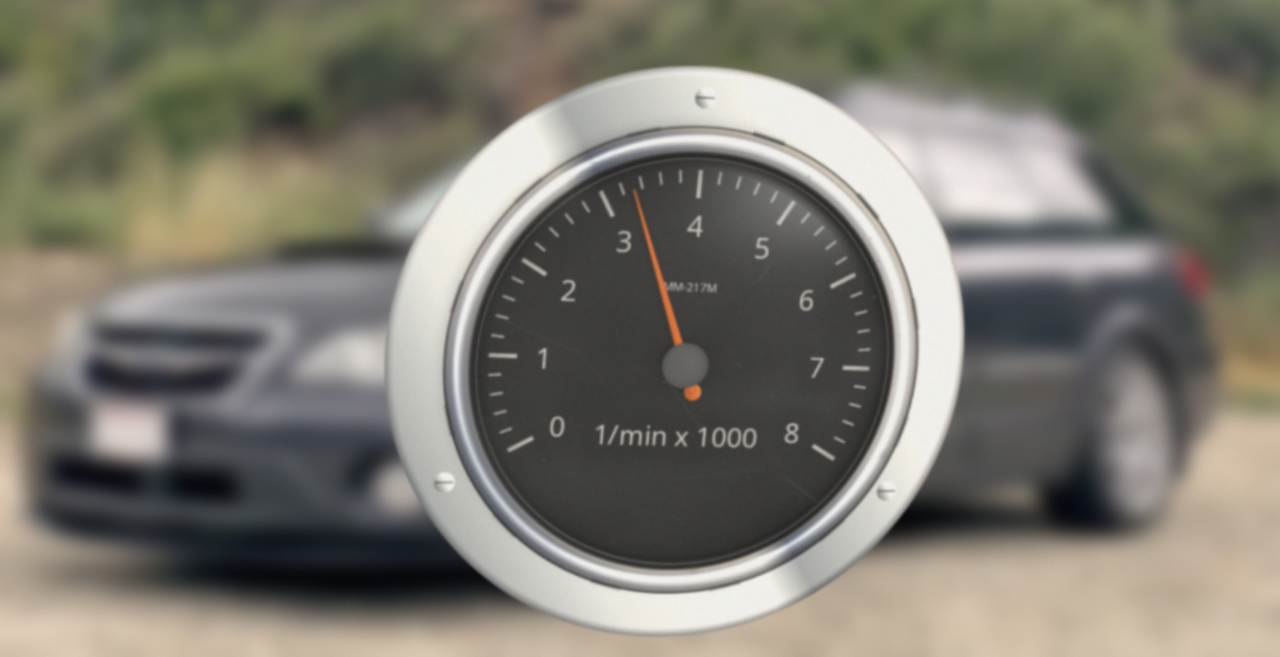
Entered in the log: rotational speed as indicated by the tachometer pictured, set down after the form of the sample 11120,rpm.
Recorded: 3300,rpm
